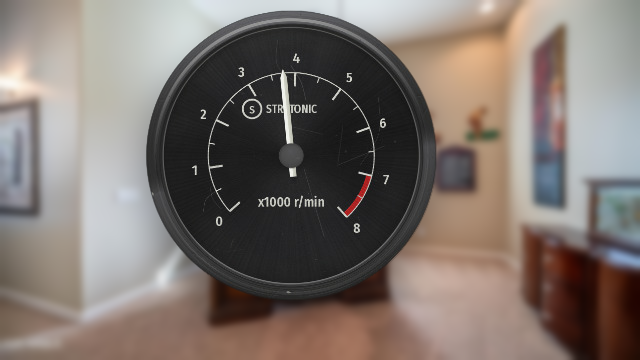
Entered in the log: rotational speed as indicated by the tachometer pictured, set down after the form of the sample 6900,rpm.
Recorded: 3750,rpm
